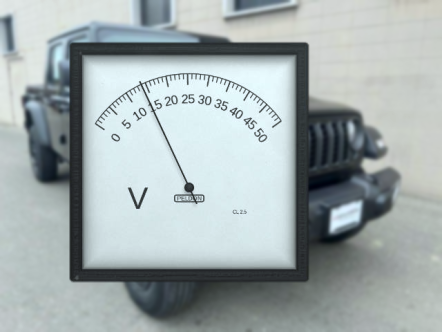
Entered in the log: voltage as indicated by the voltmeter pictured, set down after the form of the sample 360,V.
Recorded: 14,V
